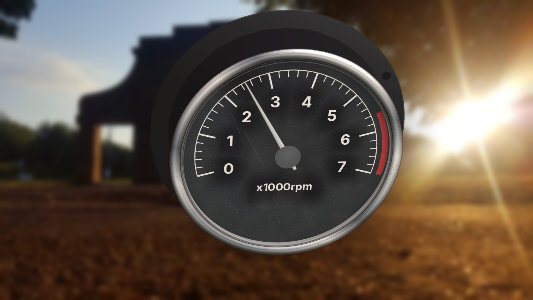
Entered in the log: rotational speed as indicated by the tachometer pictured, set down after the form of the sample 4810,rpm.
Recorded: 2500,rpm
